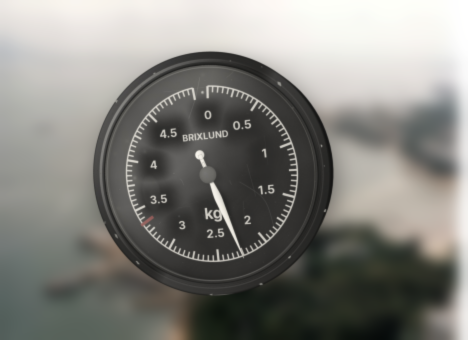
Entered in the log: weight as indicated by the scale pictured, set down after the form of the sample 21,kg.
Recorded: 2.25,kg
